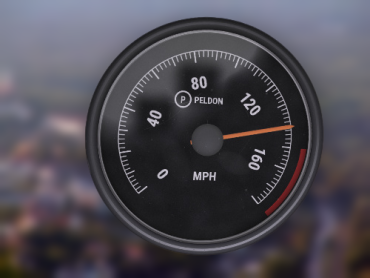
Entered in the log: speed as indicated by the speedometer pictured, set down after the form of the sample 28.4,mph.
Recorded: 140,mph
